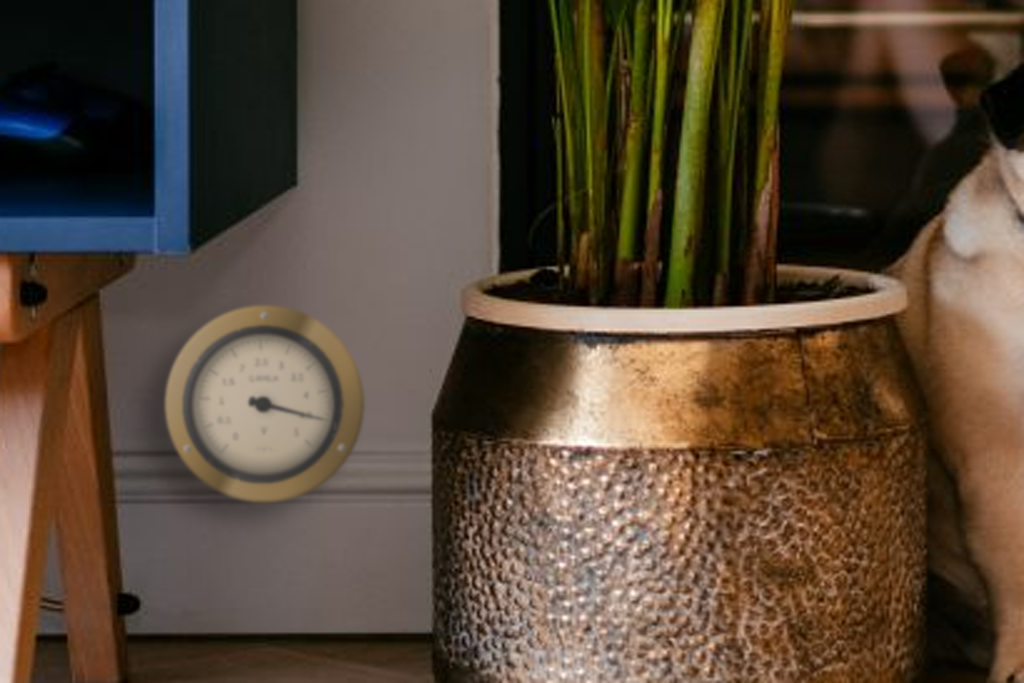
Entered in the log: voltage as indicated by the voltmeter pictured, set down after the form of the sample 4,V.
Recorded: 4.5,V
